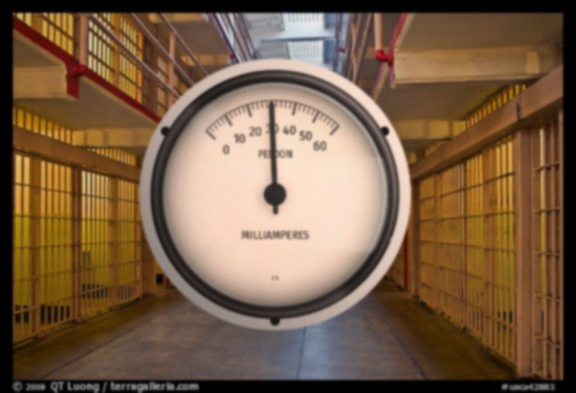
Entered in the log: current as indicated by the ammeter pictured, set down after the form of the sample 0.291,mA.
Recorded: 30,mA
